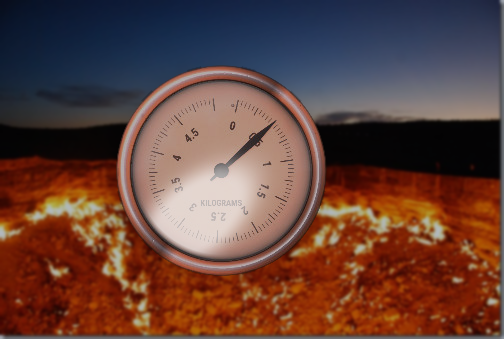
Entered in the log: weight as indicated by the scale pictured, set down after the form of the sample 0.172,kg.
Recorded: 0.5,kg
